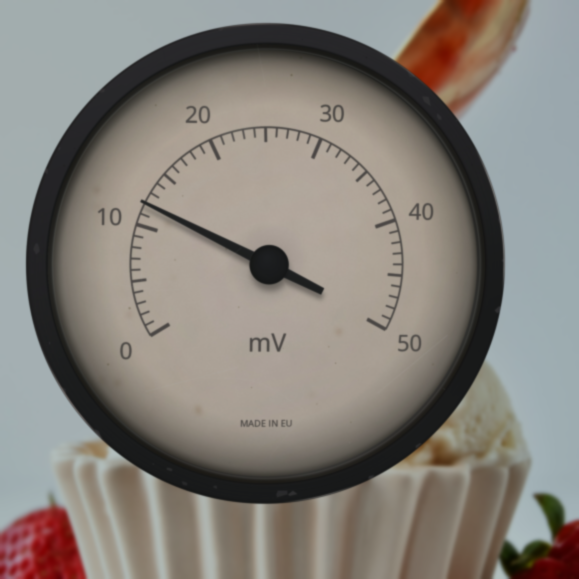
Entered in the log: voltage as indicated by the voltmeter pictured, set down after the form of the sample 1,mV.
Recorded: 12,mV
